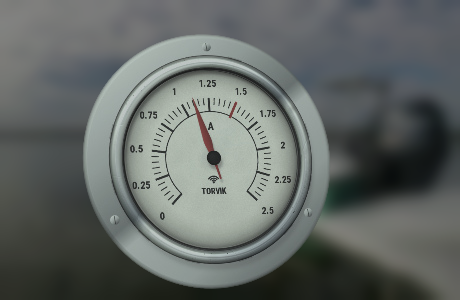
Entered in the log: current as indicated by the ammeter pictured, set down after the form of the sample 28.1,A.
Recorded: 1.1,A
